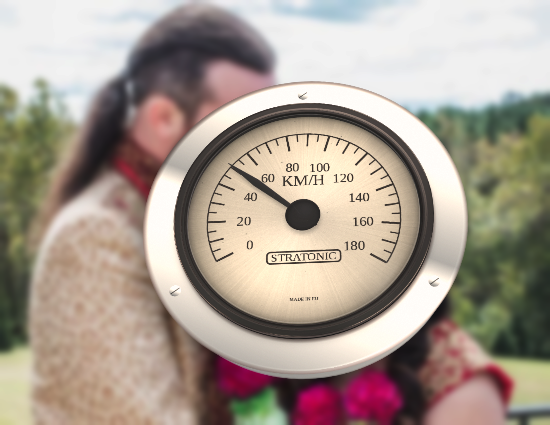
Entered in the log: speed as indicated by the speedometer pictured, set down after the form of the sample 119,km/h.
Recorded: 50,km/h
